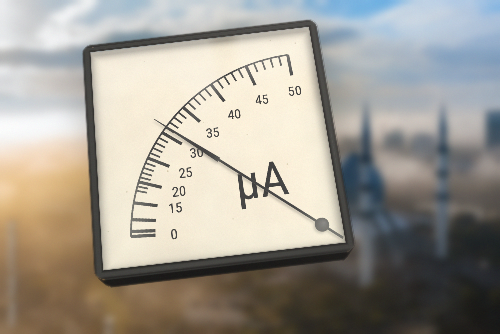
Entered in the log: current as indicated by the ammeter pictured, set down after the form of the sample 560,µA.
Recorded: 31,µA
